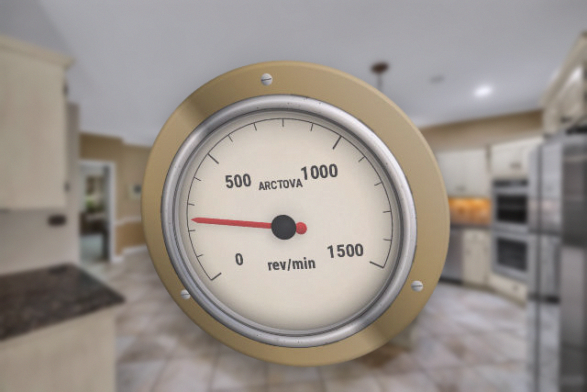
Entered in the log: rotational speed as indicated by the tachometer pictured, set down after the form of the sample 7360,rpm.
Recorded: 250,rpm
